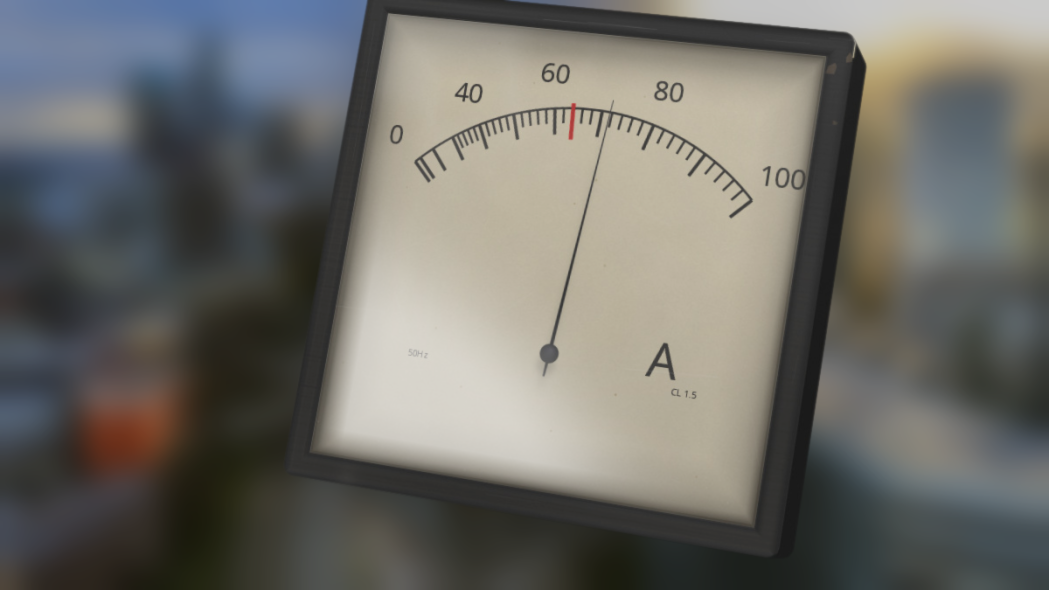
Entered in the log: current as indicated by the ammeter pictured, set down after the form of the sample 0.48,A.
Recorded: 72,A
